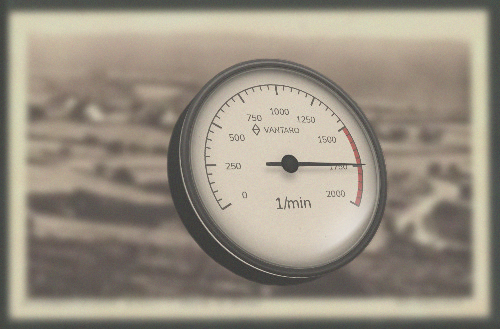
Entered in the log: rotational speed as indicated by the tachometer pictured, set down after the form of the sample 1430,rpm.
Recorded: 1750,rpm
